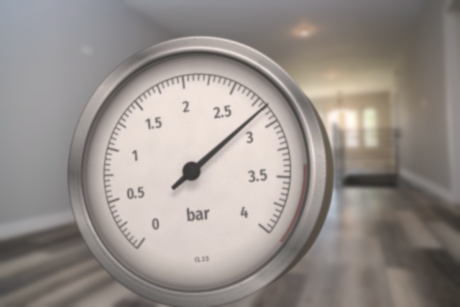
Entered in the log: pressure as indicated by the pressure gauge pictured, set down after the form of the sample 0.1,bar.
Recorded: 2.85,bar
